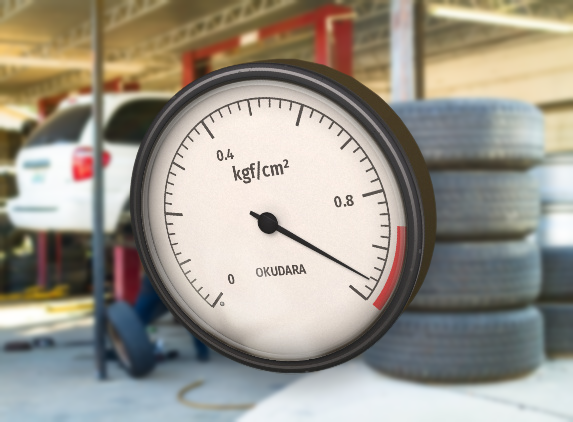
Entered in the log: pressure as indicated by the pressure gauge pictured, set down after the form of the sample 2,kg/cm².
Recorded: 0.96,kg/cm²
